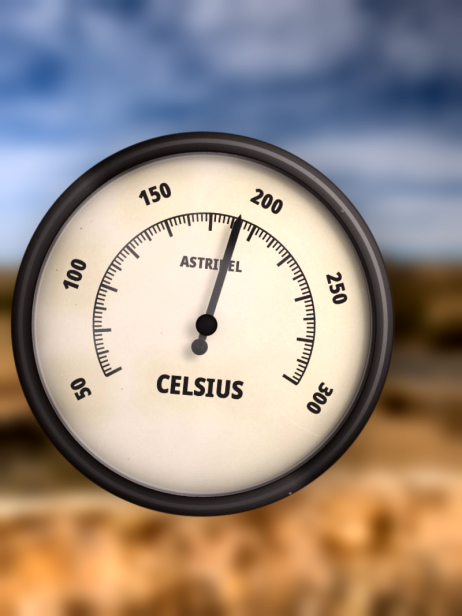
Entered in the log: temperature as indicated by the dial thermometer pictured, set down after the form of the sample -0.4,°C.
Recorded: 190,°C
